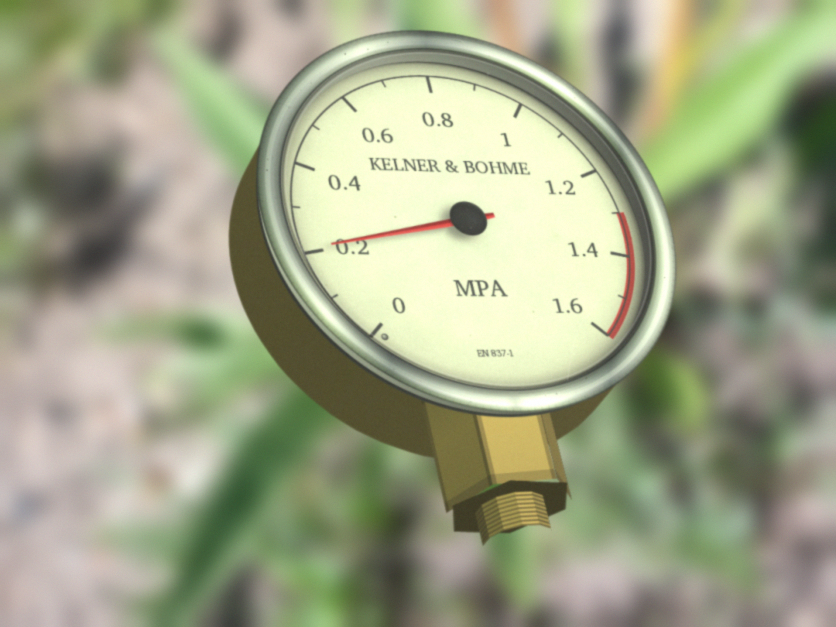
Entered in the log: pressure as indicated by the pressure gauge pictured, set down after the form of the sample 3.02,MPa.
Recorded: 0.2,MPa
